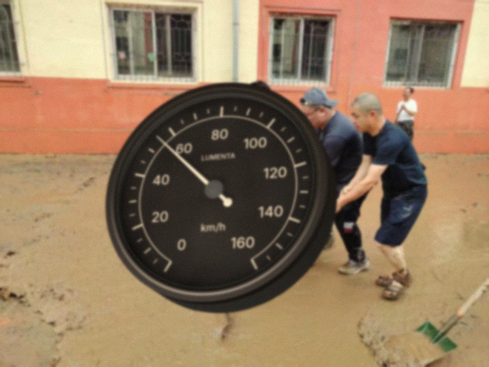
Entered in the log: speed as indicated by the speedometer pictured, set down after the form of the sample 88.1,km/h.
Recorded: 55,km/h
